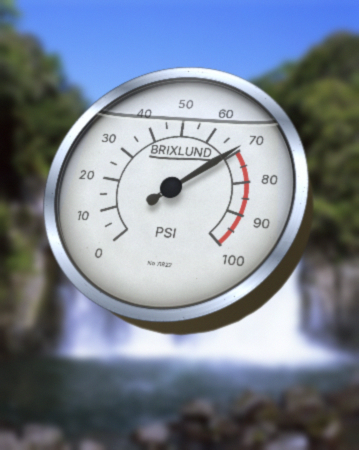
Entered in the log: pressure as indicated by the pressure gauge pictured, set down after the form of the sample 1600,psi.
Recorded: 70,psi
